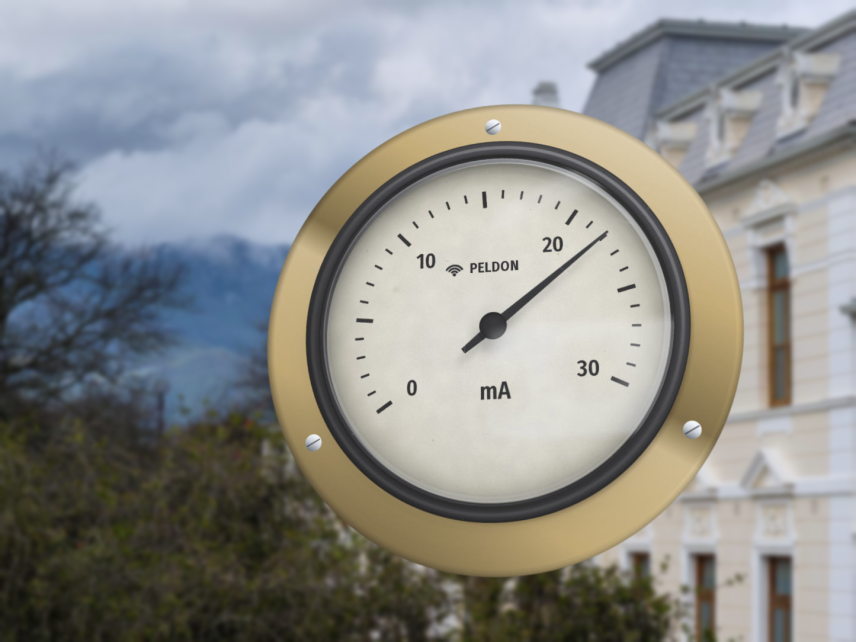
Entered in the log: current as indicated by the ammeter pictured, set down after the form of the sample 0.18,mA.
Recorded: 22,mA
